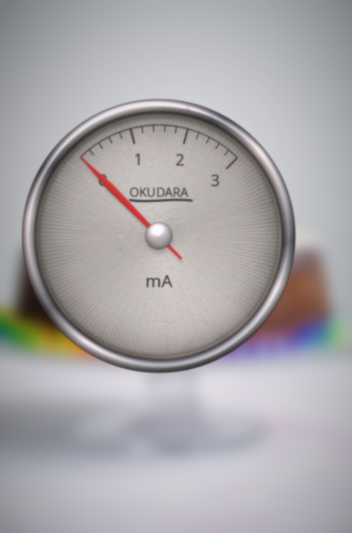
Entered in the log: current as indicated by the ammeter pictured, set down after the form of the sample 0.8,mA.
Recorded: 0,mA
